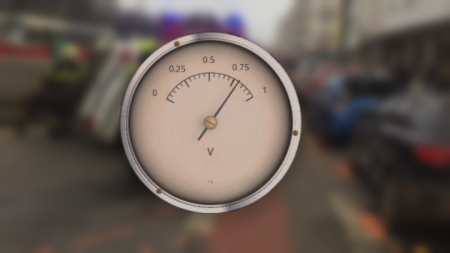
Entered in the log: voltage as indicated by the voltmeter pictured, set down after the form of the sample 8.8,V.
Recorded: 0.8,V
